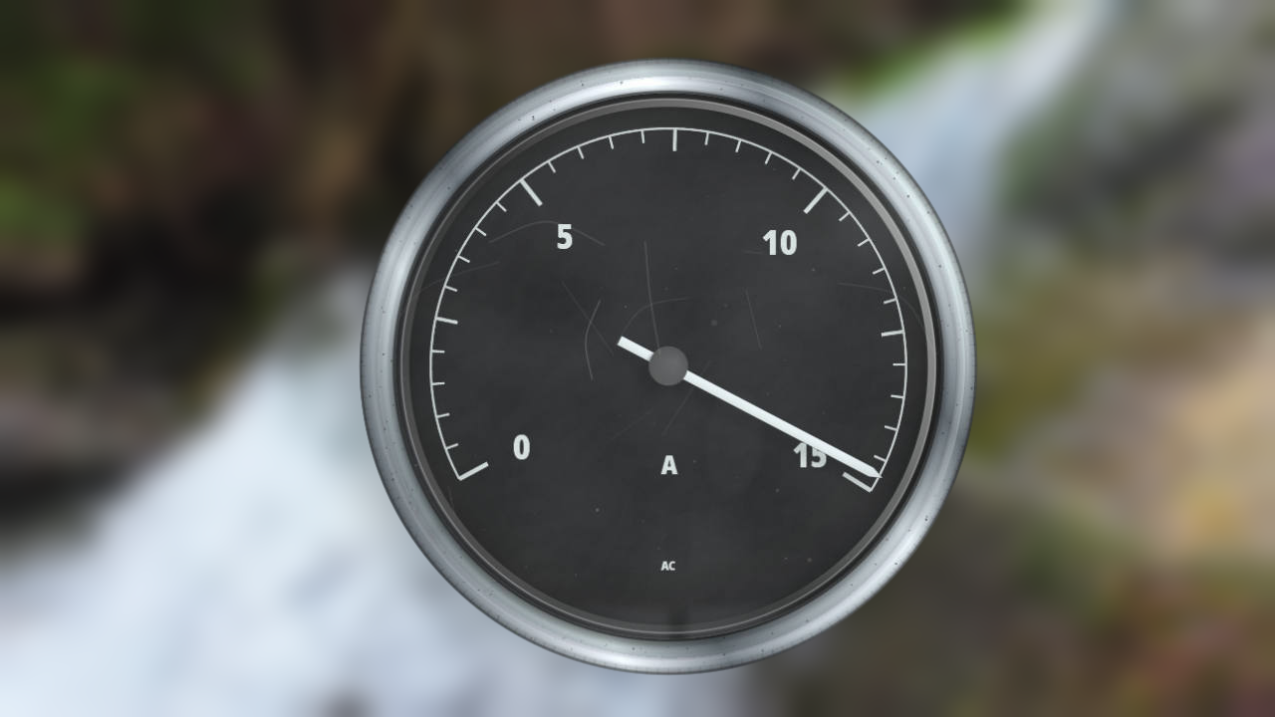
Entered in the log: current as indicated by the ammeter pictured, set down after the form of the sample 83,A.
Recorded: 14.75,A
